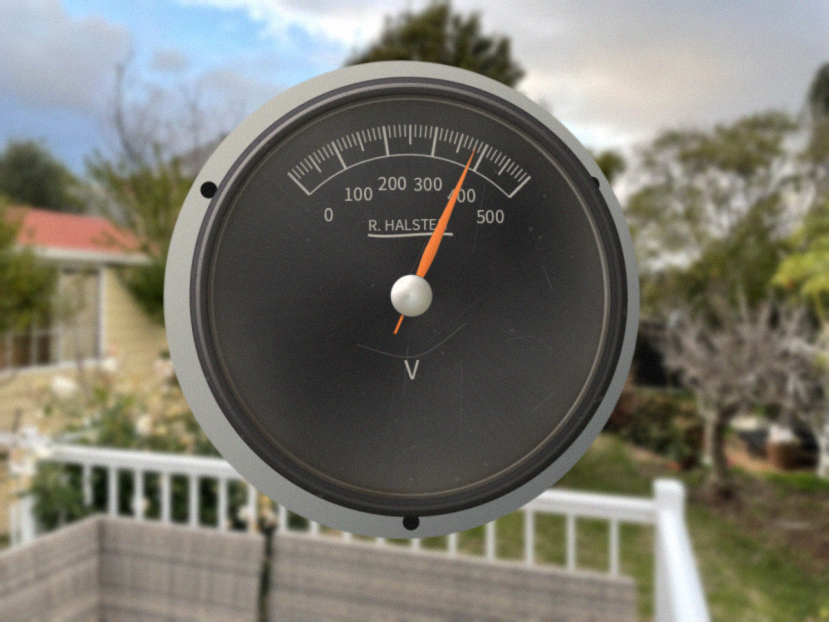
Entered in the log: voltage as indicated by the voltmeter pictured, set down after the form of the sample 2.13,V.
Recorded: 380,V
